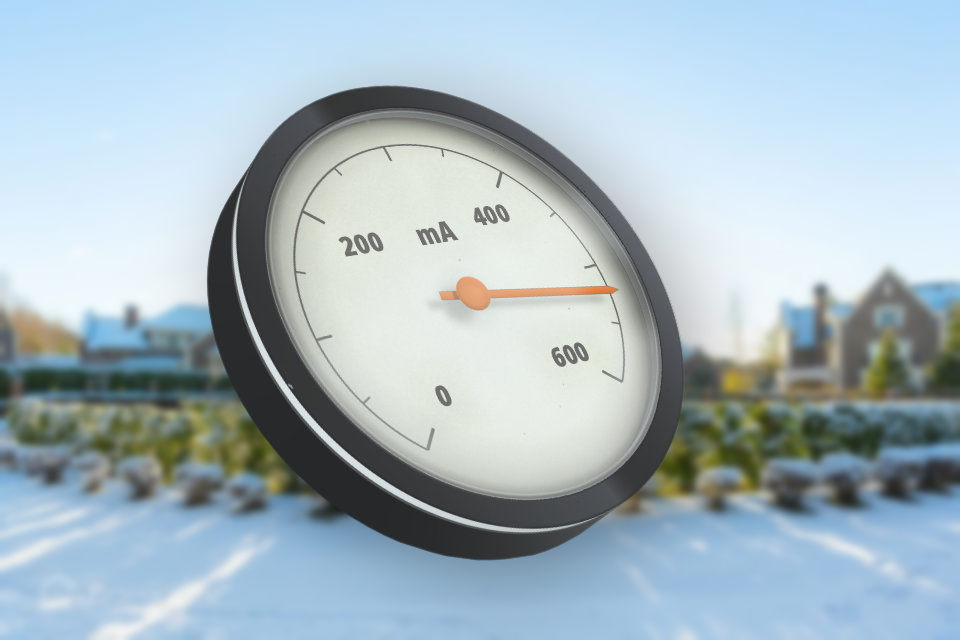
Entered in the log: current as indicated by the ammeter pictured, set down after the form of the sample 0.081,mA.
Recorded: 525,mA
